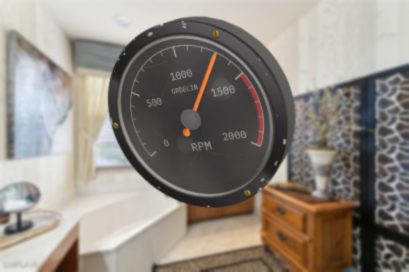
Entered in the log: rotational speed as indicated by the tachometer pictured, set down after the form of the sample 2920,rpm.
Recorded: 1300,rpm
